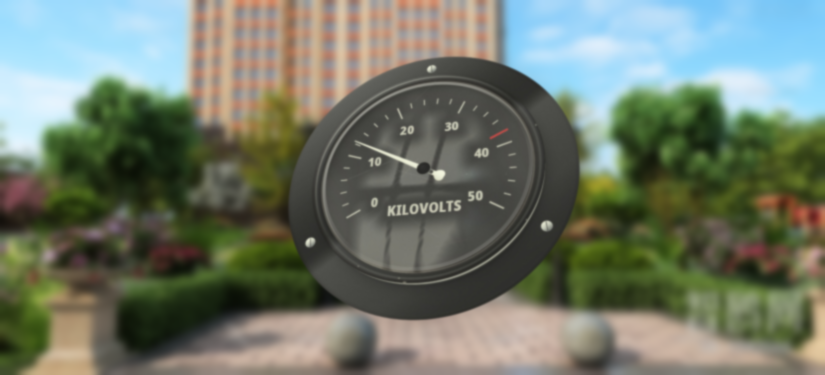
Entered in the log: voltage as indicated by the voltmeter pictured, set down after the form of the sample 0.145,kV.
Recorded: 12,kV
